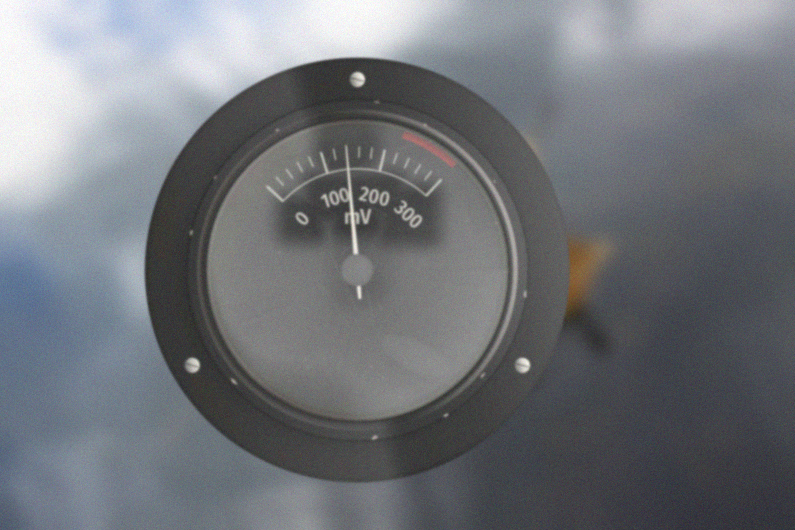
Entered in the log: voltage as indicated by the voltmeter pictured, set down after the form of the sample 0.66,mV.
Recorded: 140,mV
